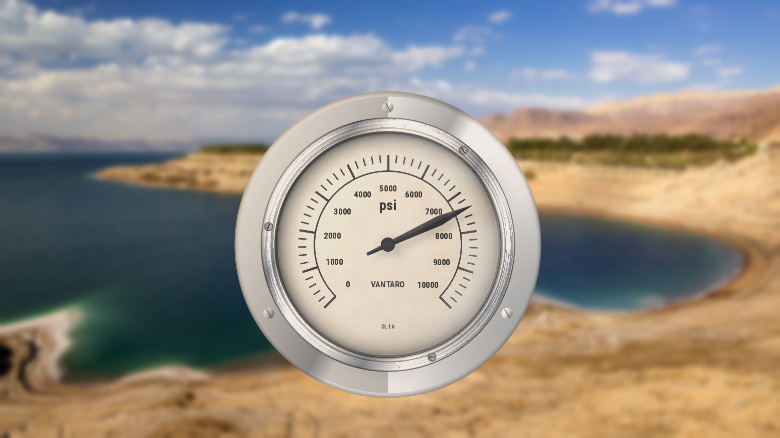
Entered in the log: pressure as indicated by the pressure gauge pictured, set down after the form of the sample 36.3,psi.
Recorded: 7400,psi
